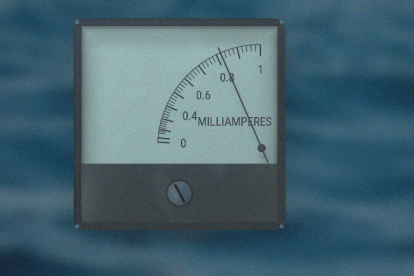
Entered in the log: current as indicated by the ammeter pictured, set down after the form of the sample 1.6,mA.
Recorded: 0.82,mA
